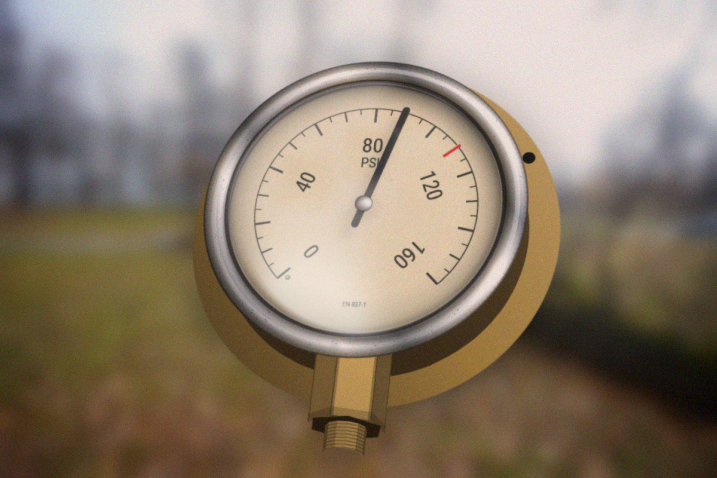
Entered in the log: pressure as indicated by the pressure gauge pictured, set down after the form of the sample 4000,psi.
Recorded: 90,psi
